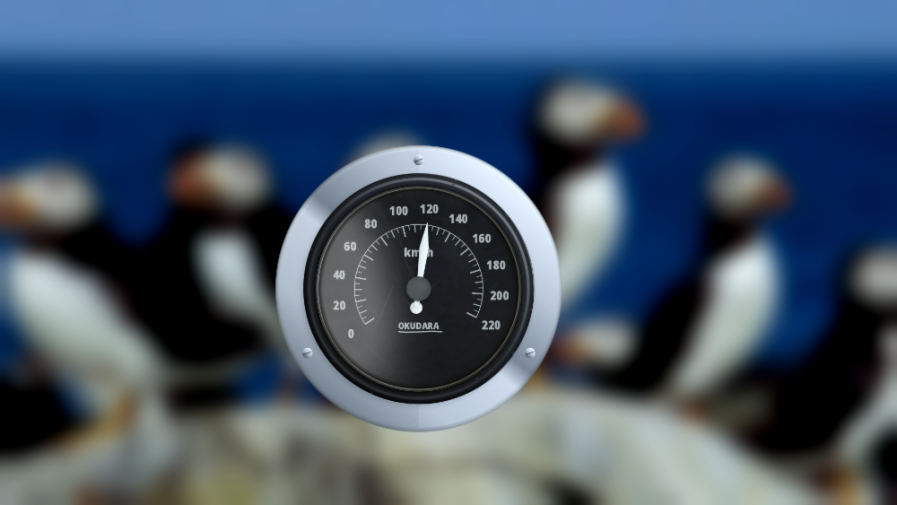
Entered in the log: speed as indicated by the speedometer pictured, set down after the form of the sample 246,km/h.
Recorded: 120,km/h
